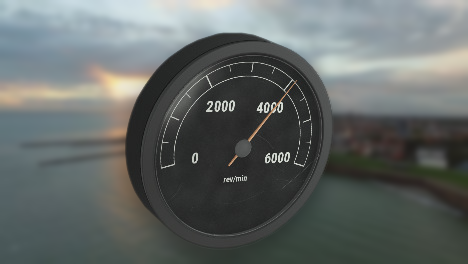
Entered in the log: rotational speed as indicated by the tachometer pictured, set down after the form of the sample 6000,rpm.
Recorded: 4000,rpm
